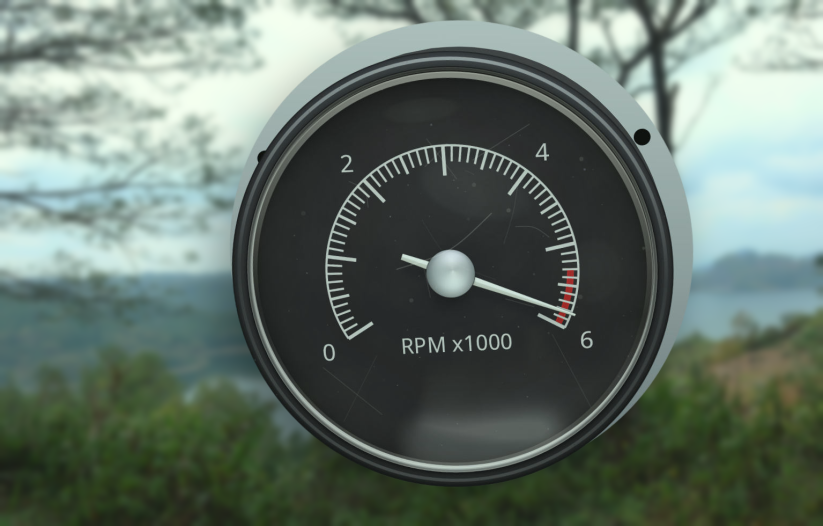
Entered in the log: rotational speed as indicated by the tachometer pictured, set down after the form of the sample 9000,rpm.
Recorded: 5800,rpm
